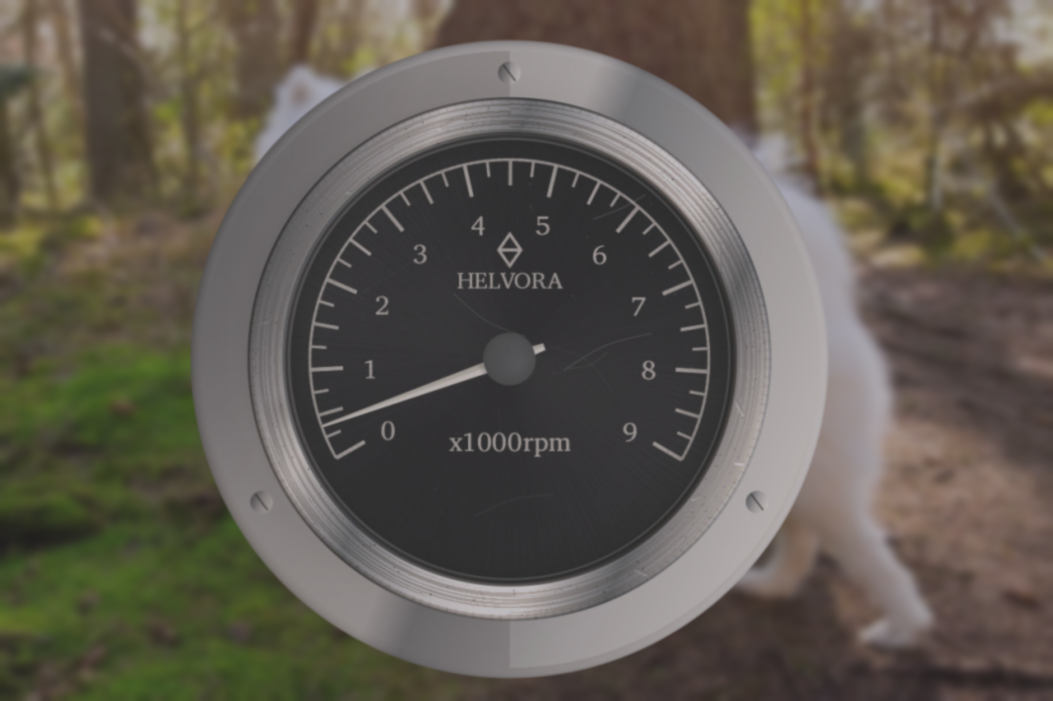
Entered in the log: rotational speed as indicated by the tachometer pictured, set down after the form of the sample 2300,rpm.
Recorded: 375,rpm
